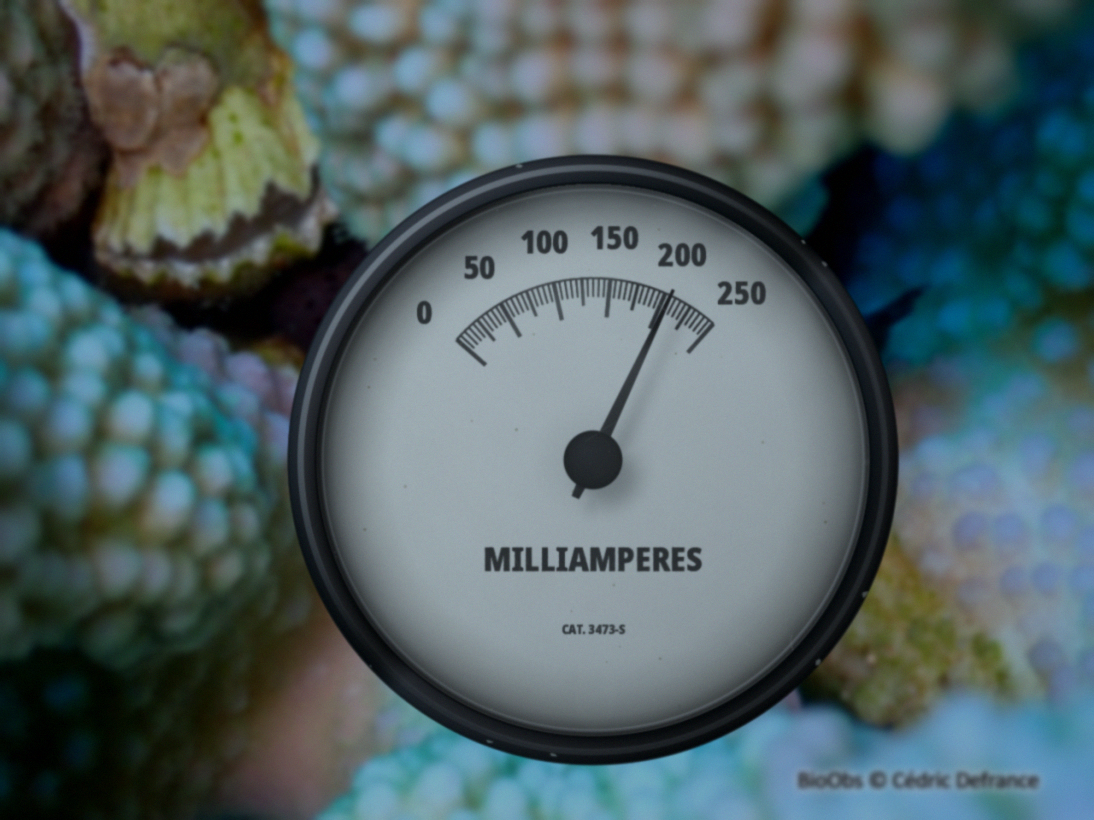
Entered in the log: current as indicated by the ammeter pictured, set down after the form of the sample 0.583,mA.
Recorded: 205,mA
